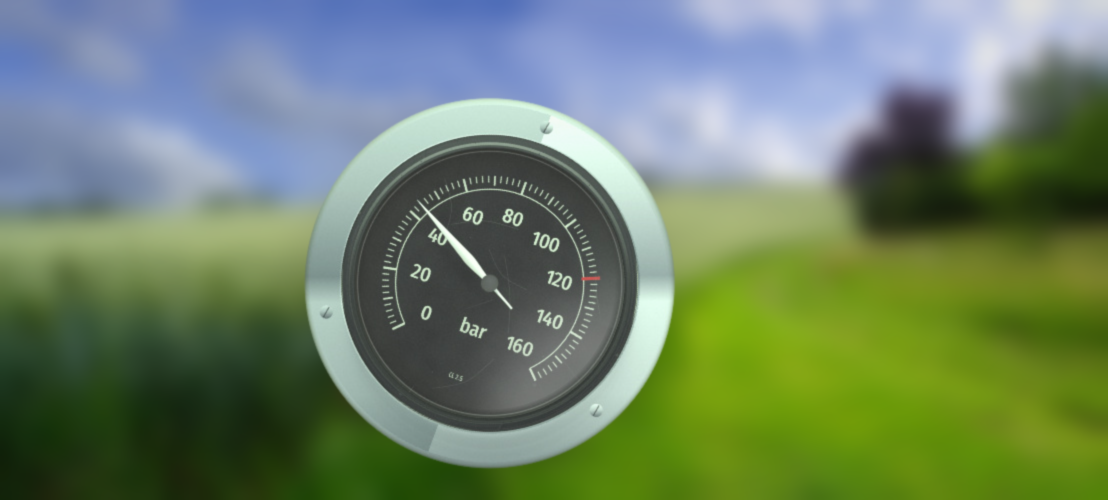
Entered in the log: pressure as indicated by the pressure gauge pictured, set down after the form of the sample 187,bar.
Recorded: 44,bar
